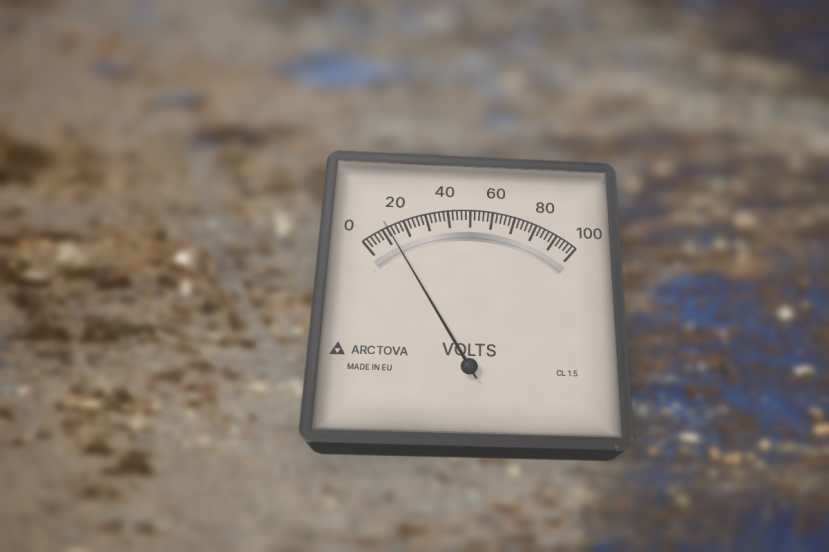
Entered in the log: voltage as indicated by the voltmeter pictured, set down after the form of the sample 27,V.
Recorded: 12,V
